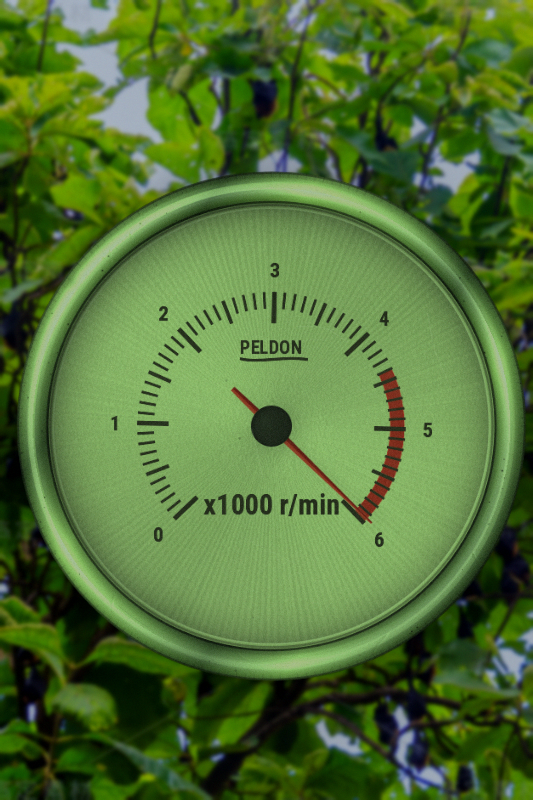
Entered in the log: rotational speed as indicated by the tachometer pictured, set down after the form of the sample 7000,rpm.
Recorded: 5950,rpm
